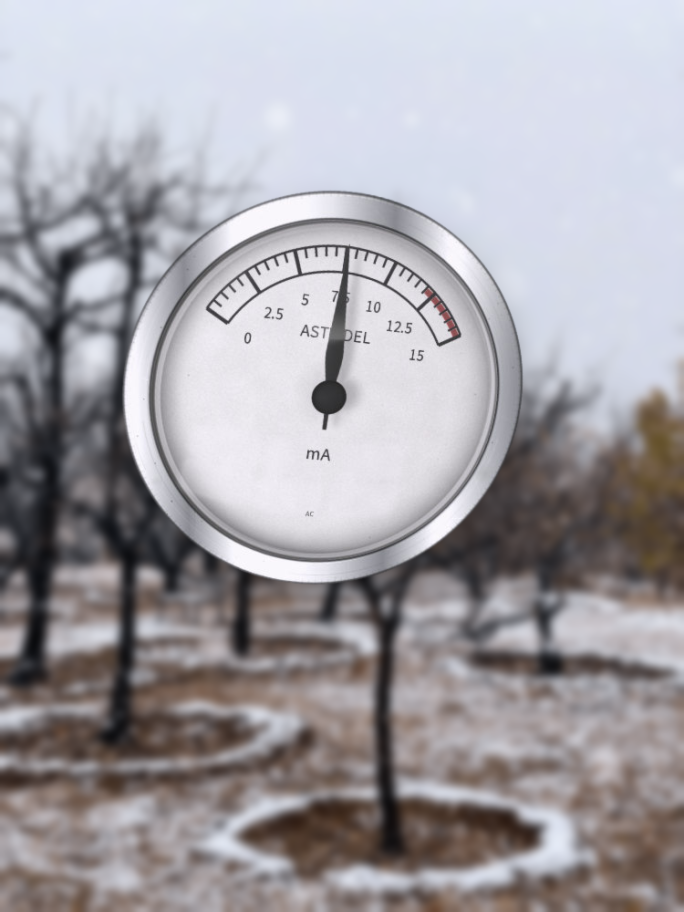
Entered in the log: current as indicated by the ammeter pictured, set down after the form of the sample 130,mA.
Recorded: 7.5,mA
